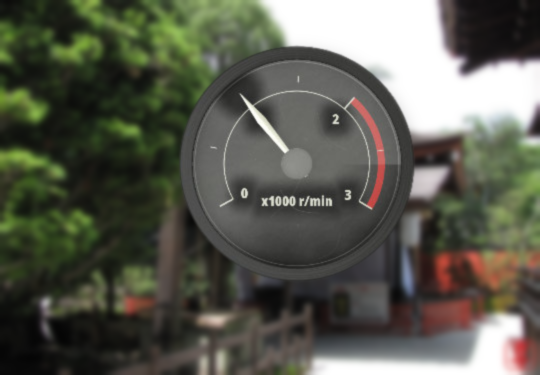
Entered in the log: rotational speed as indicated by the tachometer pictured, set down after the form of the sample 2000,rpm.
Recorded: 1000,rpm
